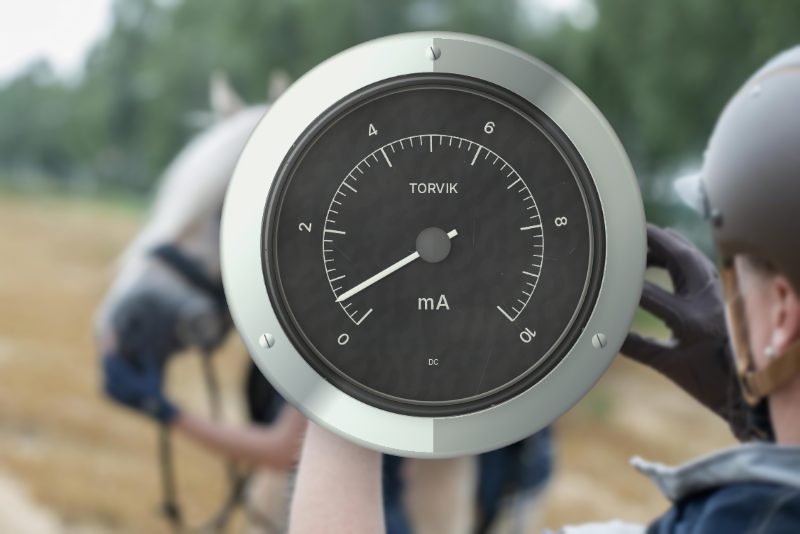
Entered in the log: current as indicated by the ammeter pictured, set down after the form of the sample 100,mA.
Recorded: 0.6,mA
